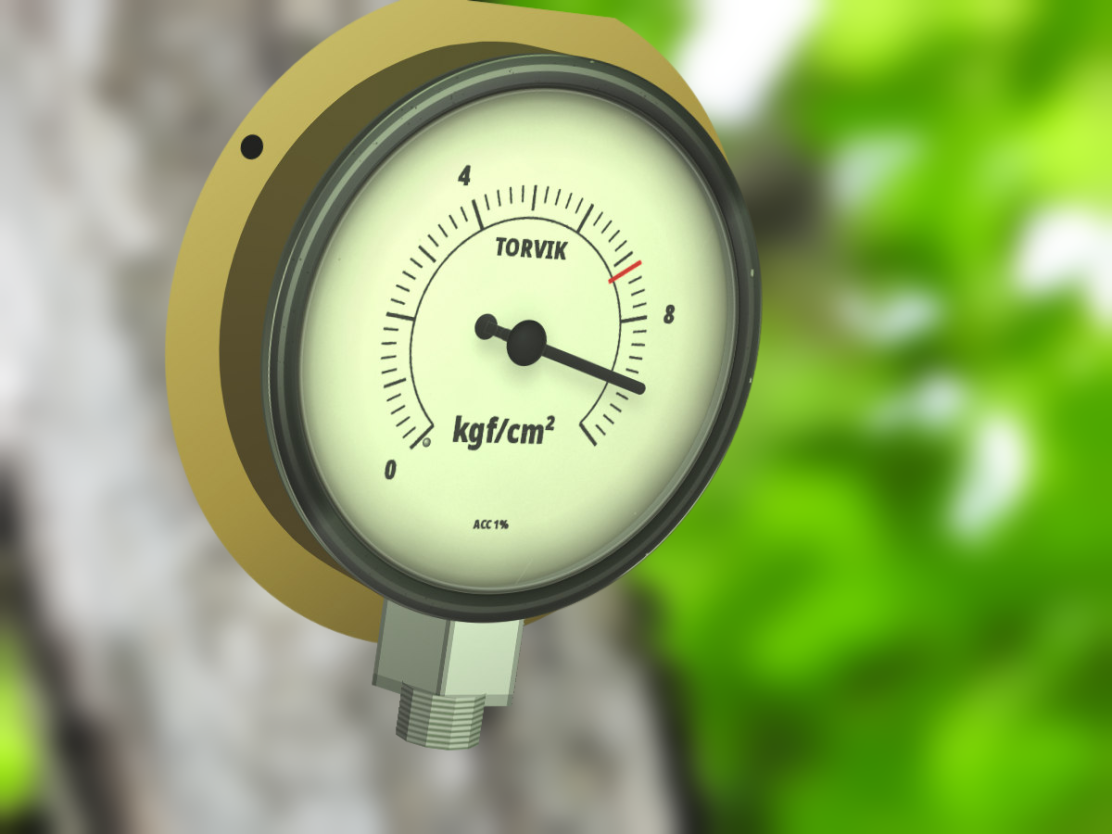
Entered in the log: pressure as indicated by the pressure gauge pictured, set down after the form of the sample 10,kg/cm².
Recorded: 9,kg/cm²
